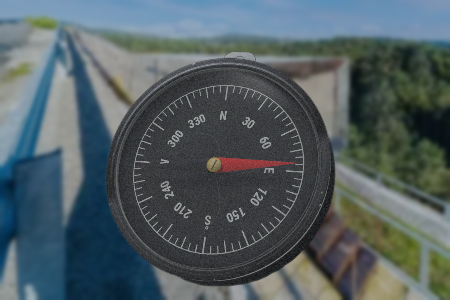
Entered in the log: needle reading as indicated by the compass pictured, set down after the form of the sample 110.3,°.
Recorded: 85,°
